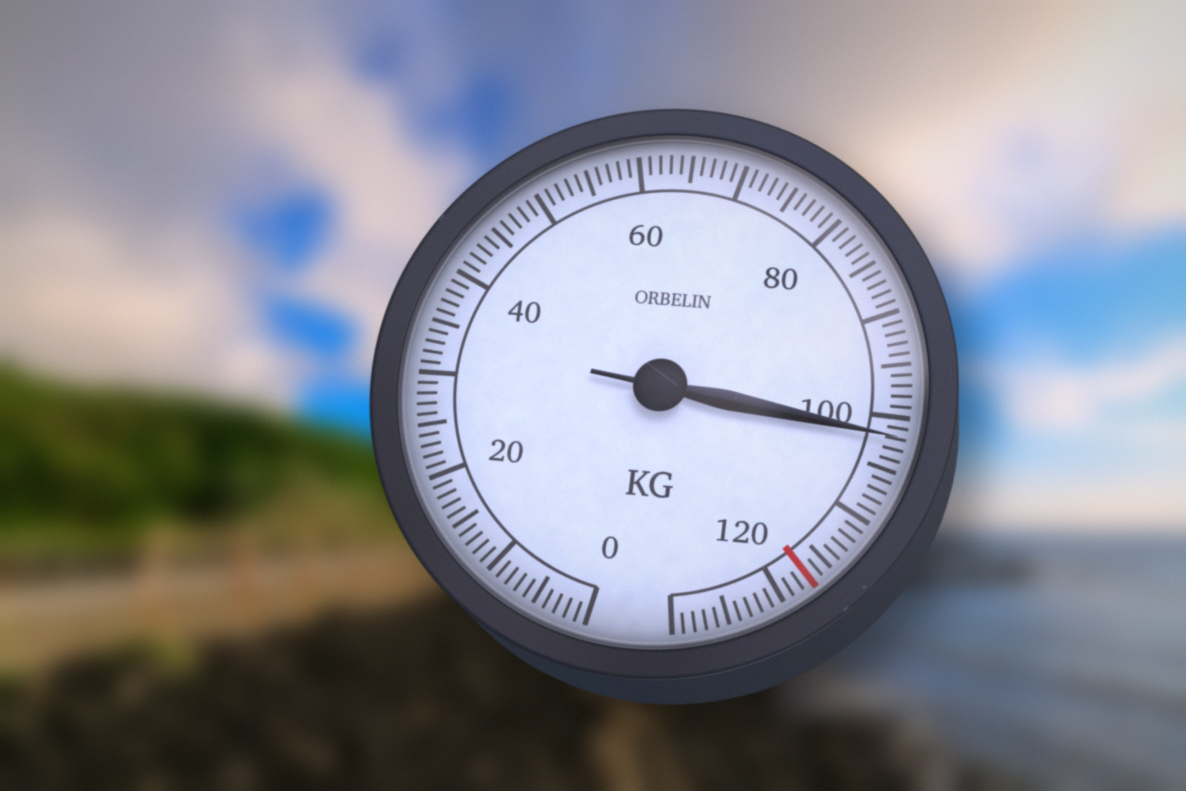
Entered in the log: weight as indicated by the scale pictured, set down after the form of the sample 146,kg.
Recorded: 102,kg
